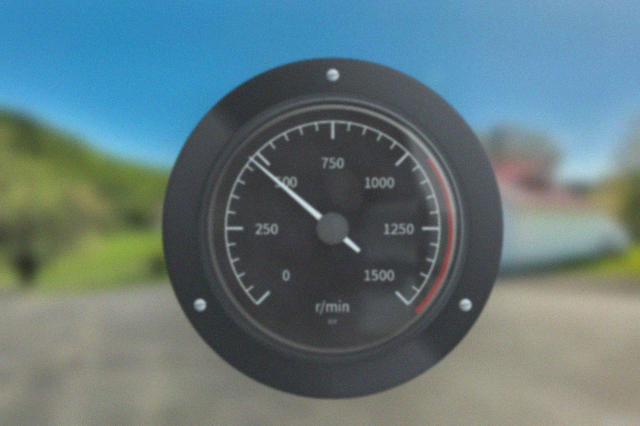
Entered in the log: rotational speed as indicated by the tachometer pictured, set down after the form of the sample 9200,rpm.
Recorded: 475,rpm
